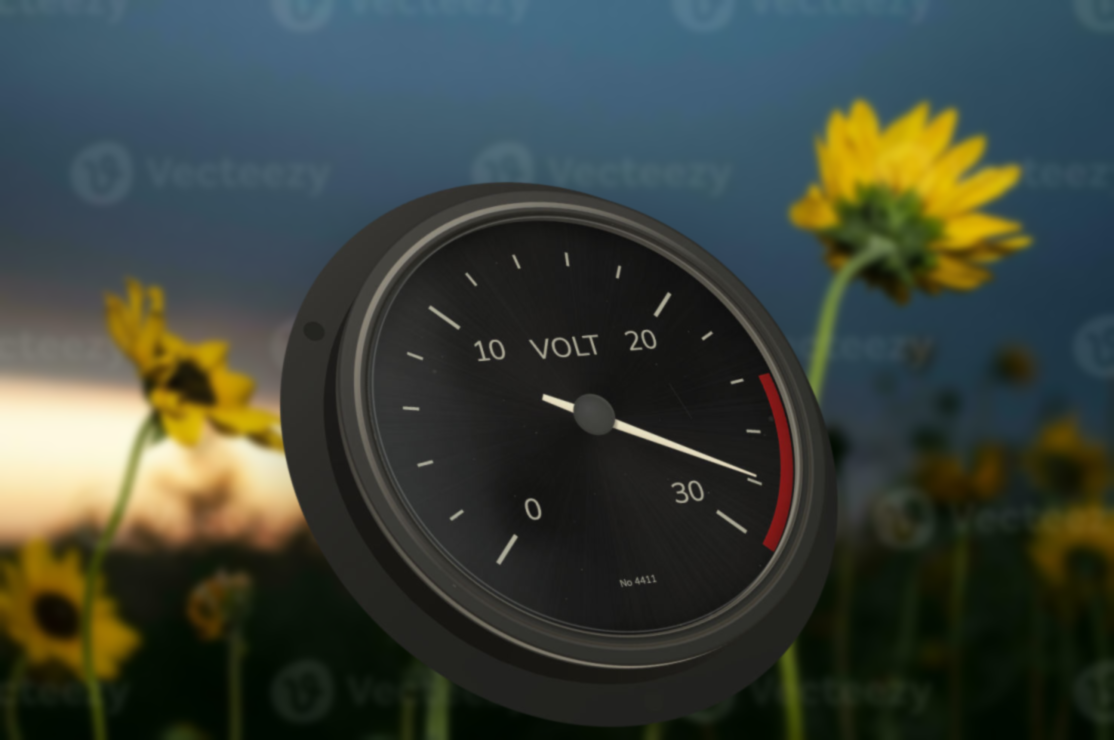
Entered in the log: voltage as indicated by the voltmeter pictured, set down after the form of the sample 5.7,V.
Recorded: 28,V
